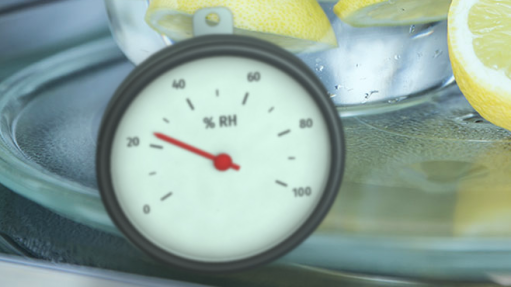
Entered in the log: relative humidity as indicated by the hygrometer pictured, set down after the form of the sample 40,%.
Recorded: 25,%
